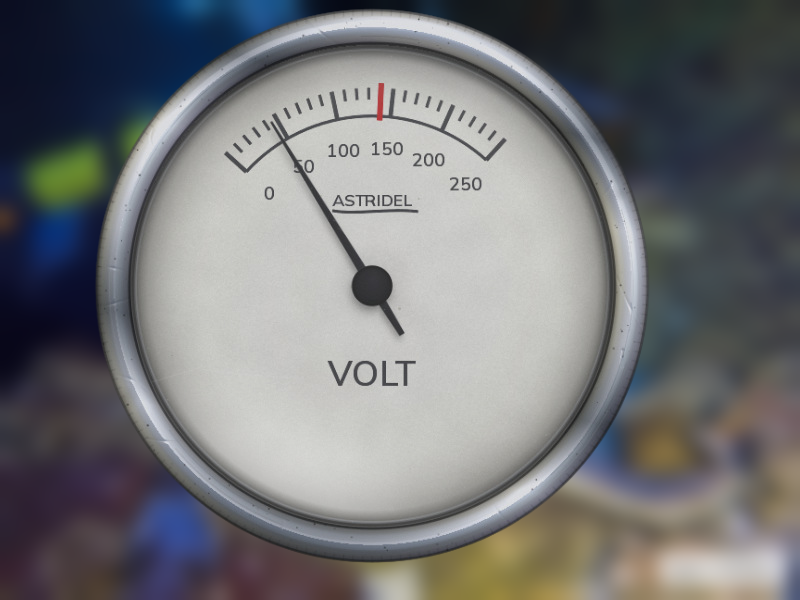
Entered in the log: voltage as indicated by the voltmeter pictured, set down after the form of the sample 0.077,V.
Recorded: 45,V
